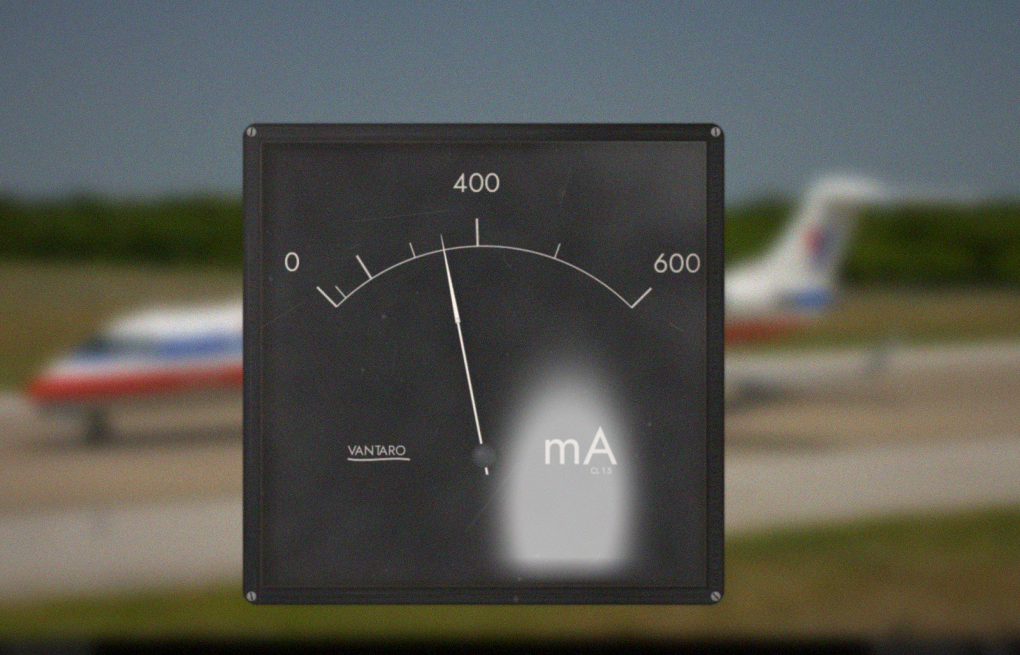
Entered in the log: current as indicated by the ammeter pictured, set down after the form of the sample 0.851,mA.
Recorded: 350,mA
